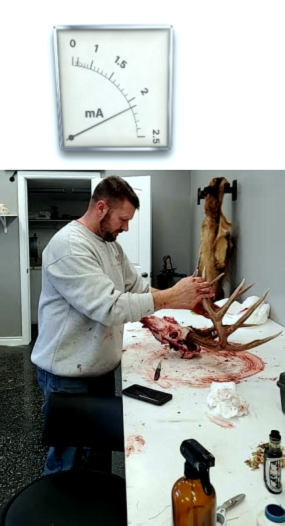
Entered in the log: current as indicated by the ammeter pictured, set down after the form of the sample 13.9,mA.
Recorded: 2.1,mA
